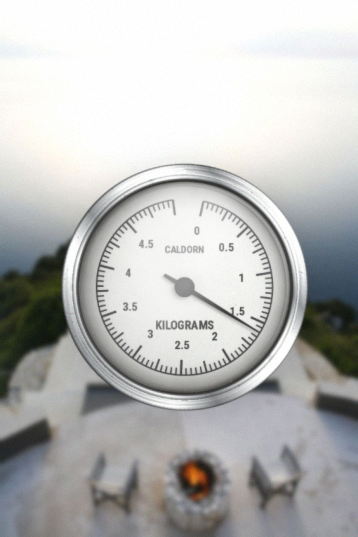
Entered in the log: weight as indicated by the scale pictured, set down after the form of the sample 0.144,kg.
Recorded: 1.6,kg
